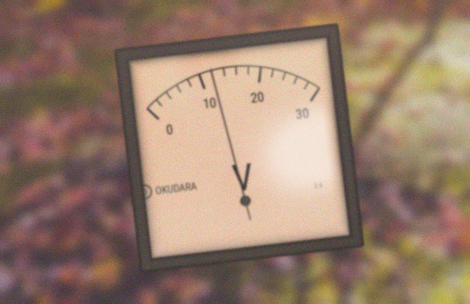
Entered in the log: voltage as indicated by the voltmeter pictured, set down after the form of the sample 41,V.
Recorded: 12,V
